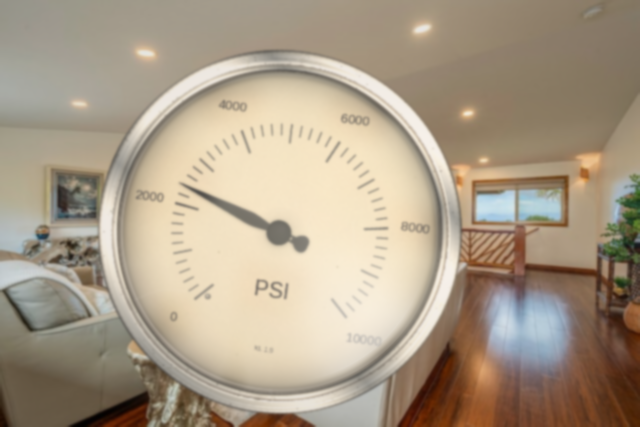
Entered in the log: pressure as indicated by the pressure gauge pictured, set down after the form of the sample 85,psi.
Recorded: 2400,psi
